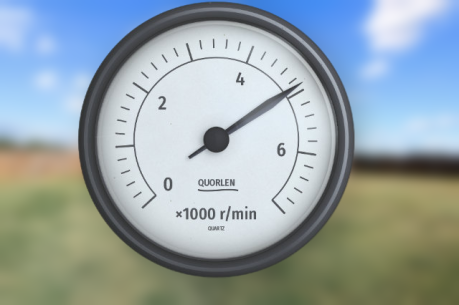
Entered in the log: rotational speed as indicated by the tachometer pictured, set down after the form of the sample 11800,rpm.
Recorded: 4900,rpm
